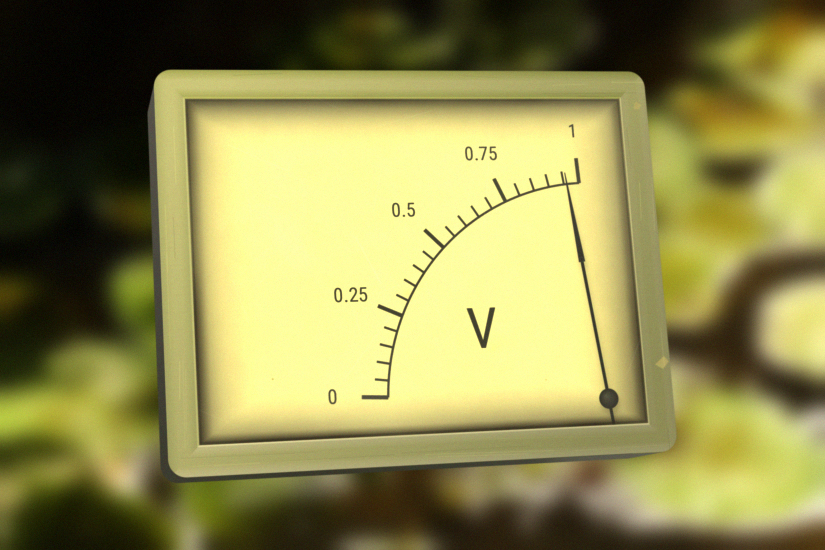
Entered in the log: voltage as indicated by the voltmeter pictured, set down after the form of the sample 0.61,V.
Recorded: 0.95,V
